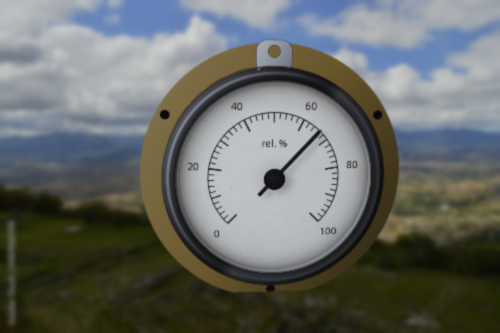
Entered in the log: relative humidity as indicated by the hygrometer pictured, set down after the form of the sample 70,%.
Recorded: 66,%
